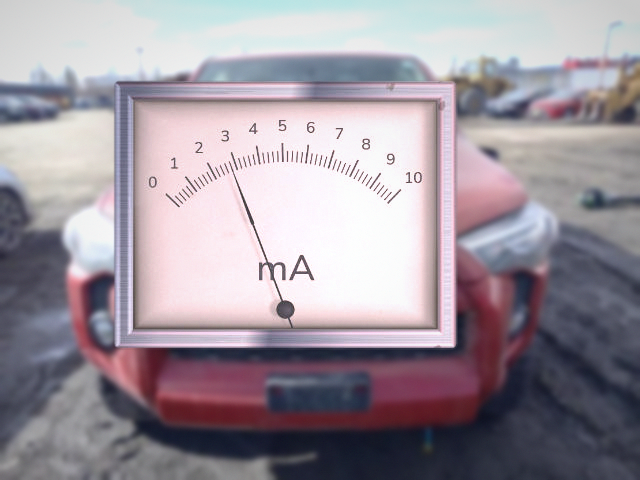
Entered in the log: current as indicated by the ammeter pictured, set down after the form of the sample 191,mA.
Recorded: 2.8,mA
